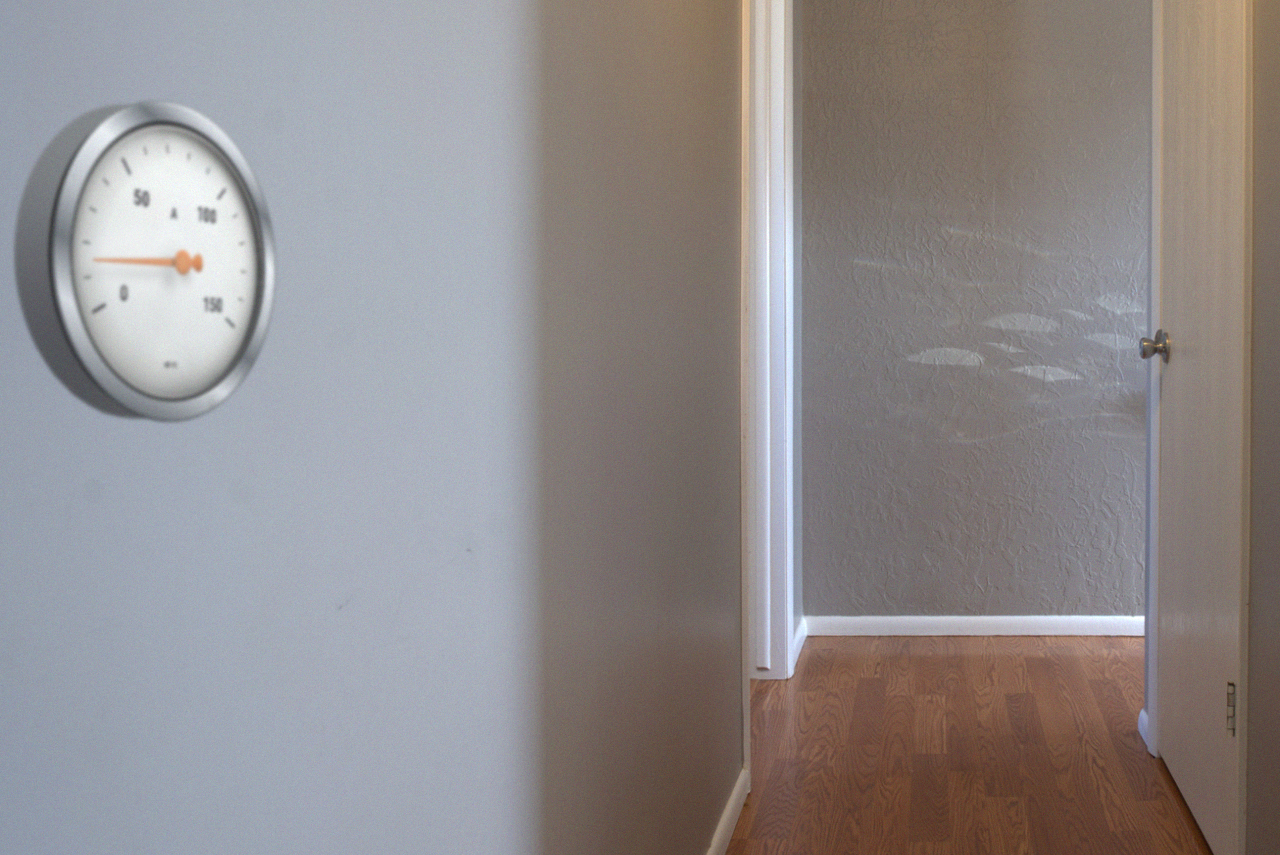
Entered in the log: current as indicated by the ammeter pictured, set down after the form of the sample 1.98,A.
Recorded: 15,A
